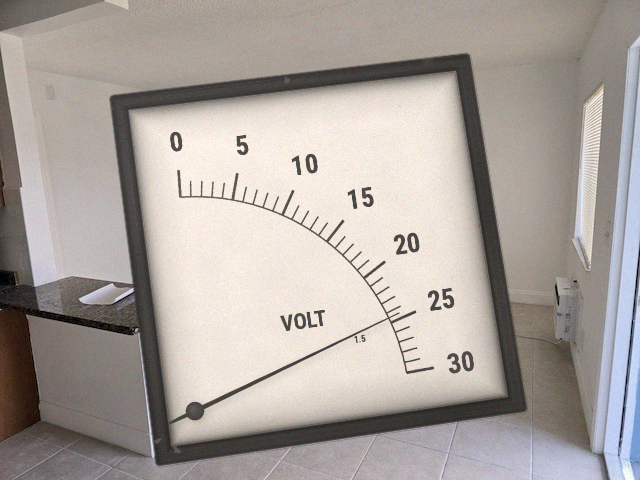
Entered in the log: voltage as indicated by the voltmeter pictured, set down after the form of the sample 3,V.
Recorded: 24.5,V
